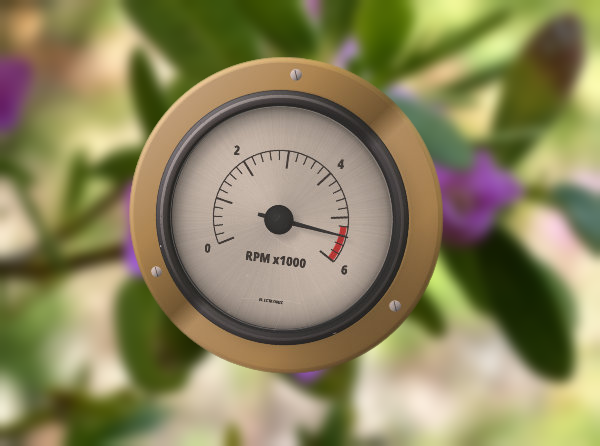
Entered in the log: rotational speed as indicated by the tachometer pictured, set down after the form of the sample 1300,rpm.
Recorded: 5400,rpm
